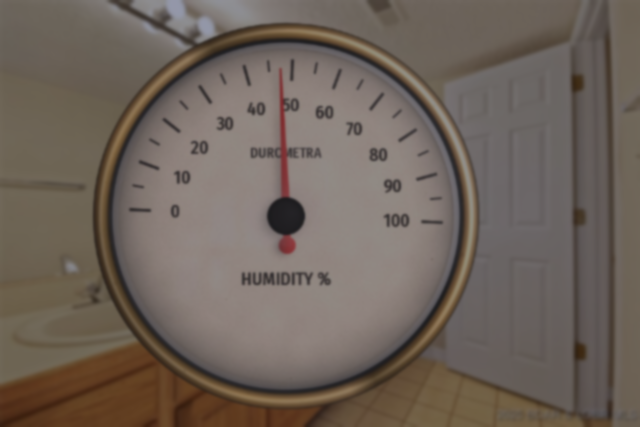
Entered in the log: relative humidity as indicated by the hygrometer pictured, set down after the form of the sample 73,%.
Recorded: 47.5,%
